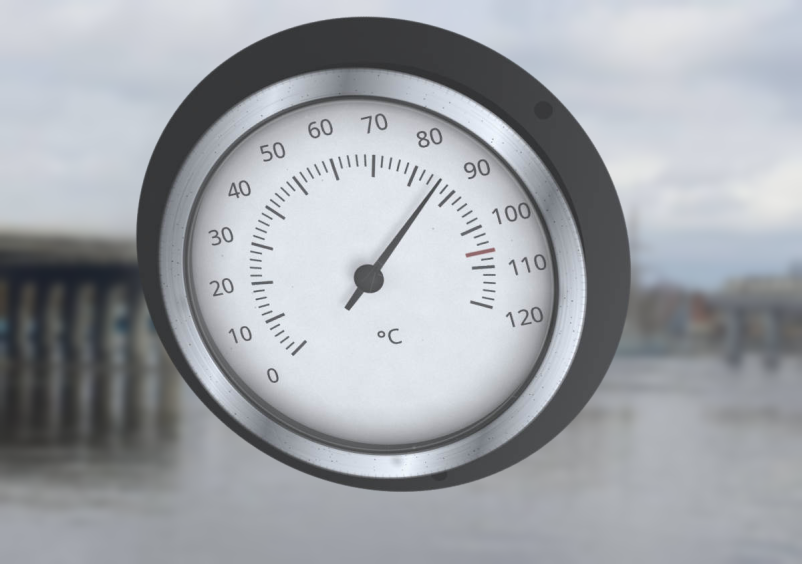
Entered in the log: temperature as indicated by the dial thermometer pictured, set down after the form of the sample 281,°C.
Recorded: 86,°C
